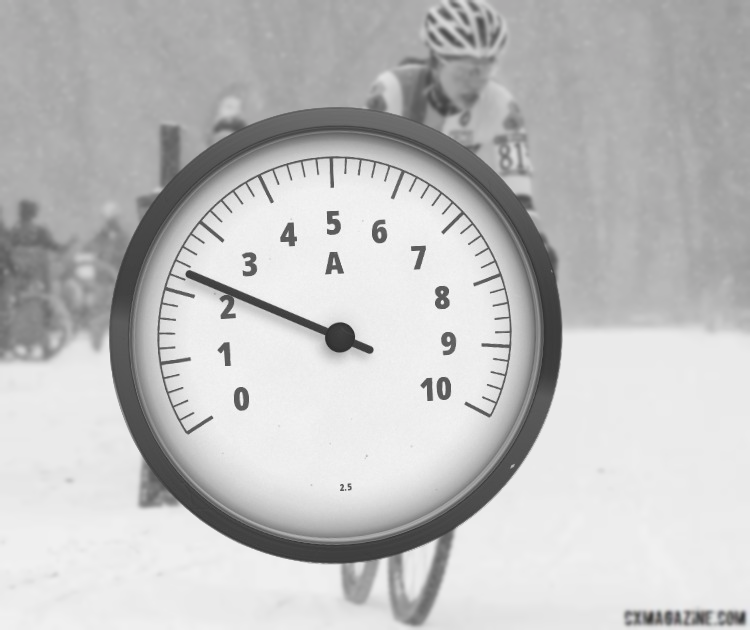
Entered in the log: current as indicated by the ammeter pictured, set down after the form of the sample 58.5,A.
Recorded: 2.3,A
